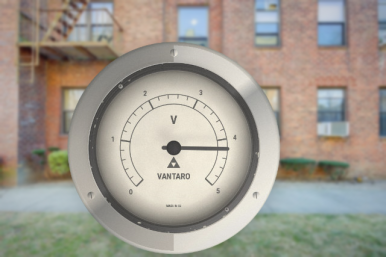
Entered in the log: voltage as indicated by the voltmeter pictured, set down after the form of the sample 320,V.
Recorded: 4.2,V
